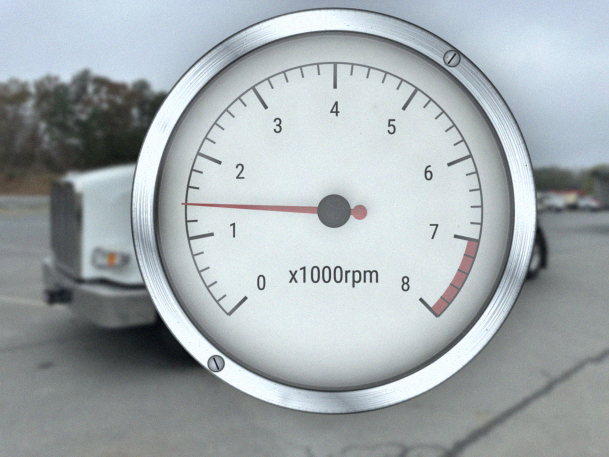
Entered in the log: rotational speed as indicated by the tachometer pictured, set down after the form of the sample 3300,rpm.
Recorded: 1400,rpm
